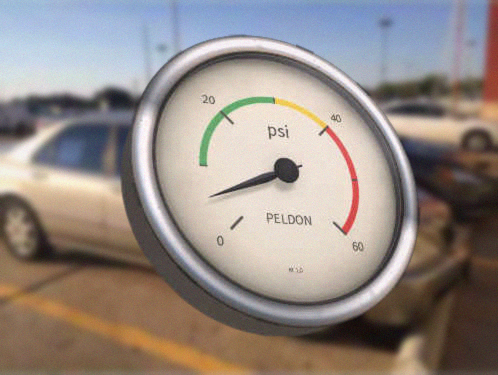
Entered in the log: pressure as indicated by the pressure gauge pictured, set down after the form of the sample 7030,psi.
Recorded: 5,psi
